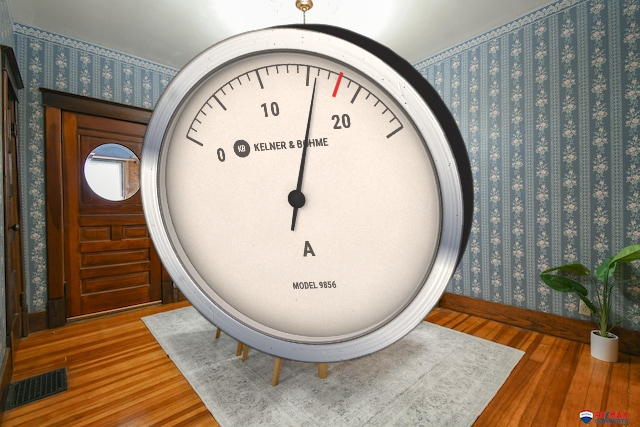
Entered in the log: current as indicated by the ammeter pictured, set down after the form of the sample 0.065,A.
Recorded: 16,A
